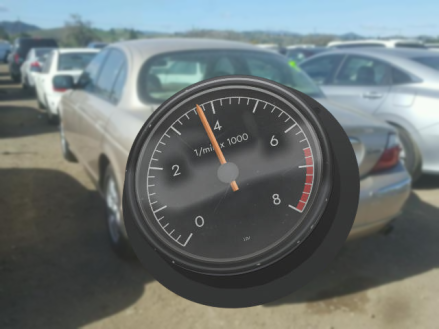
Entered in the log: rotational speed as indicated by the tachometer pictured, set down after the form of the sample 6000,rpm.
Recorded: 3700,rpm
